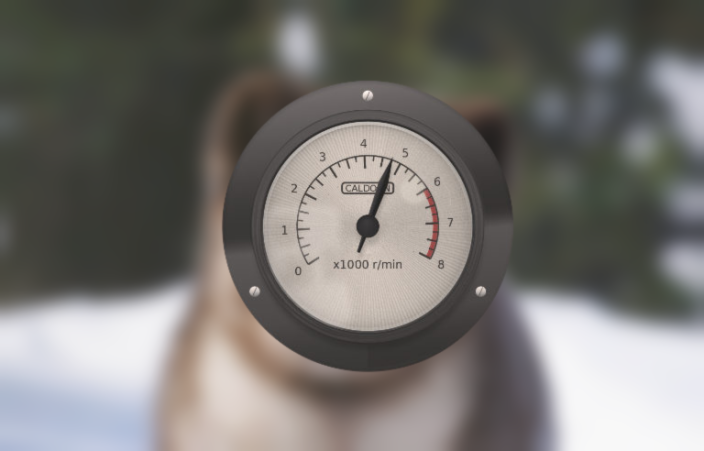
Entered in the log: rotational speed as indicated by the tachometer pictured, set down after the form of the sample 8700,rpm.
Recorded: 4750,rpm
